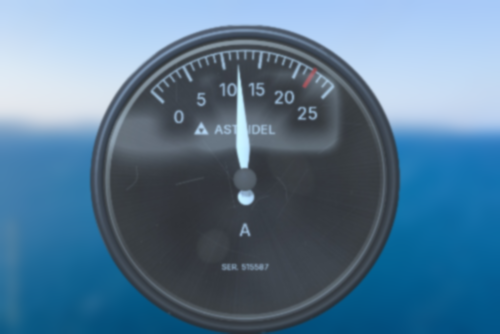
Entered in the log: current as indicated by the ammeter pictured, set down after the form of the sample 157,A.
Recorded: 12,A
